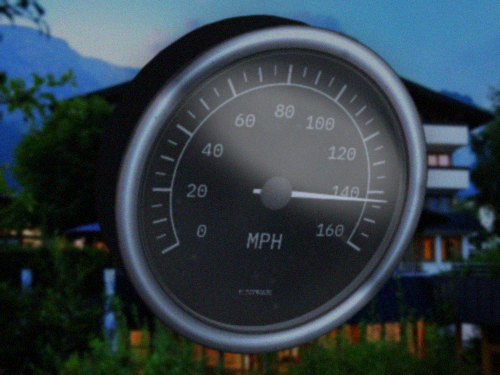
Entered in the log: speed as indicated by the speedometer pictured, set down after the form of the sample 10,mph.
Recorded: 142.5,mph
